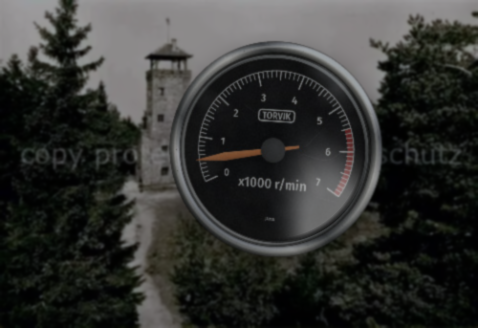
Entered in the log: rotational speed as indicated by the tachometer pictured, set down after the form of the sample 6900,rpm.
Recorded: 500,rpm
